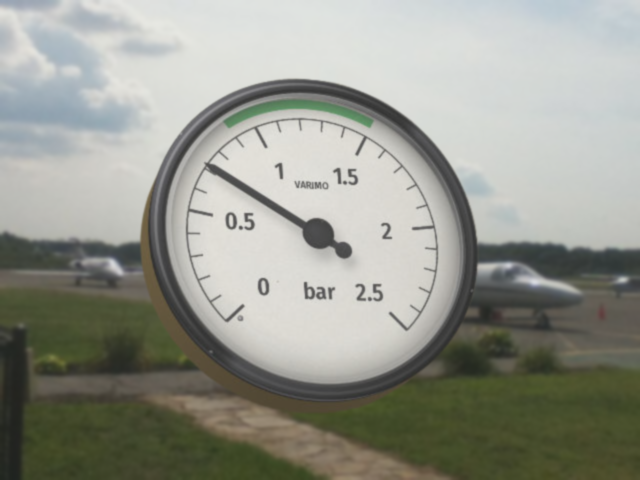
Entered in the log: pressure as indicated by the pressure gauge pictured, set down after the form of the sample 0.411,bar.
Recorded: 0.7,bar
